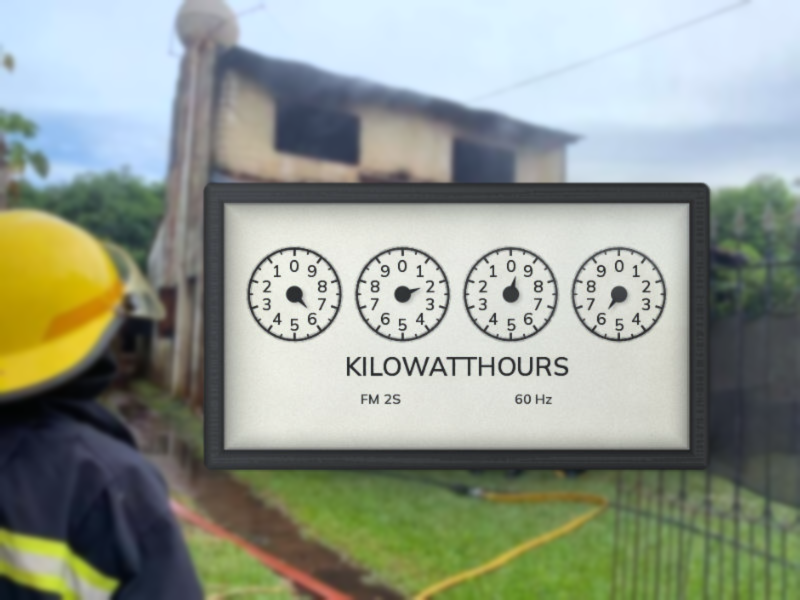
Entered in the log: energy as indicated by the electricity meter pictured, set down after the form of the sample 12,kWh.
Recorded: 6196,kWh
